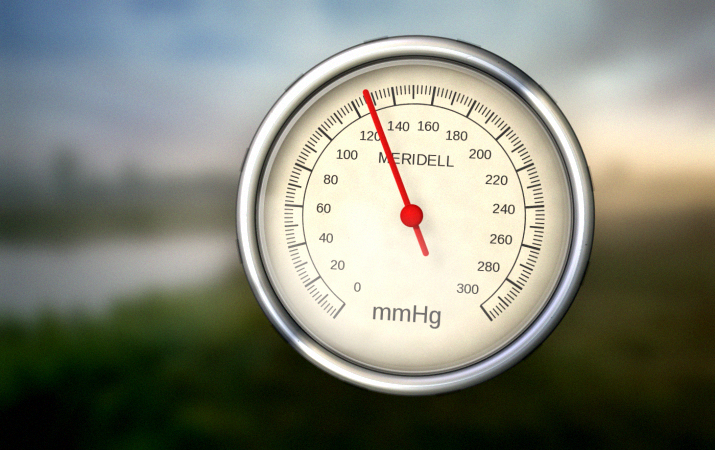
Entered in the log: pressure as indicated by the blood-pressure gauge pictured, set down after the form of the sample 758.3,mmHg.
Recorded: 128,mmHg
